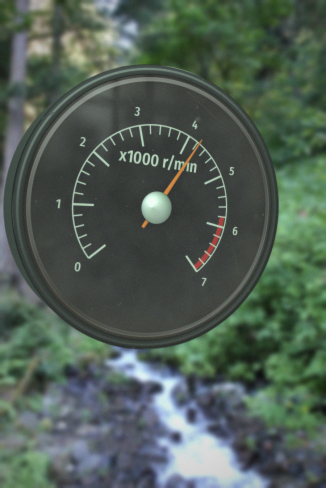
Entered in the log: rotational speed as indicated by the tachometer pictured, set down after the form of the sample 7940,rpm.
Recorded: 4200,rpm
